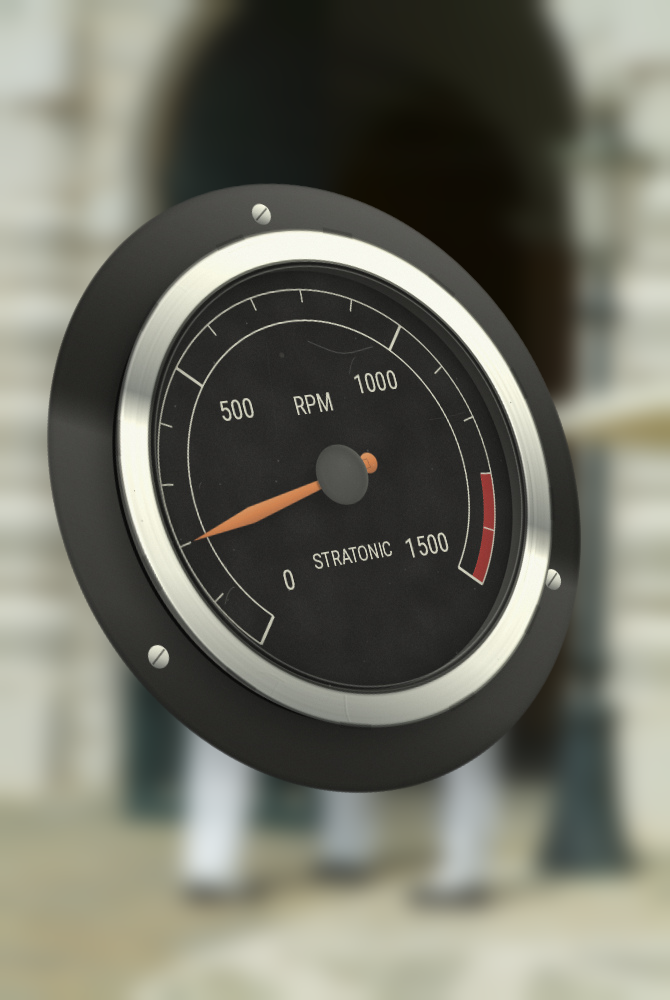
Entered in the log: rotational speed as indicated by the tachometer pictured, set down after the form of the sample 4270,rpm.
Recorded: 200,rpm
